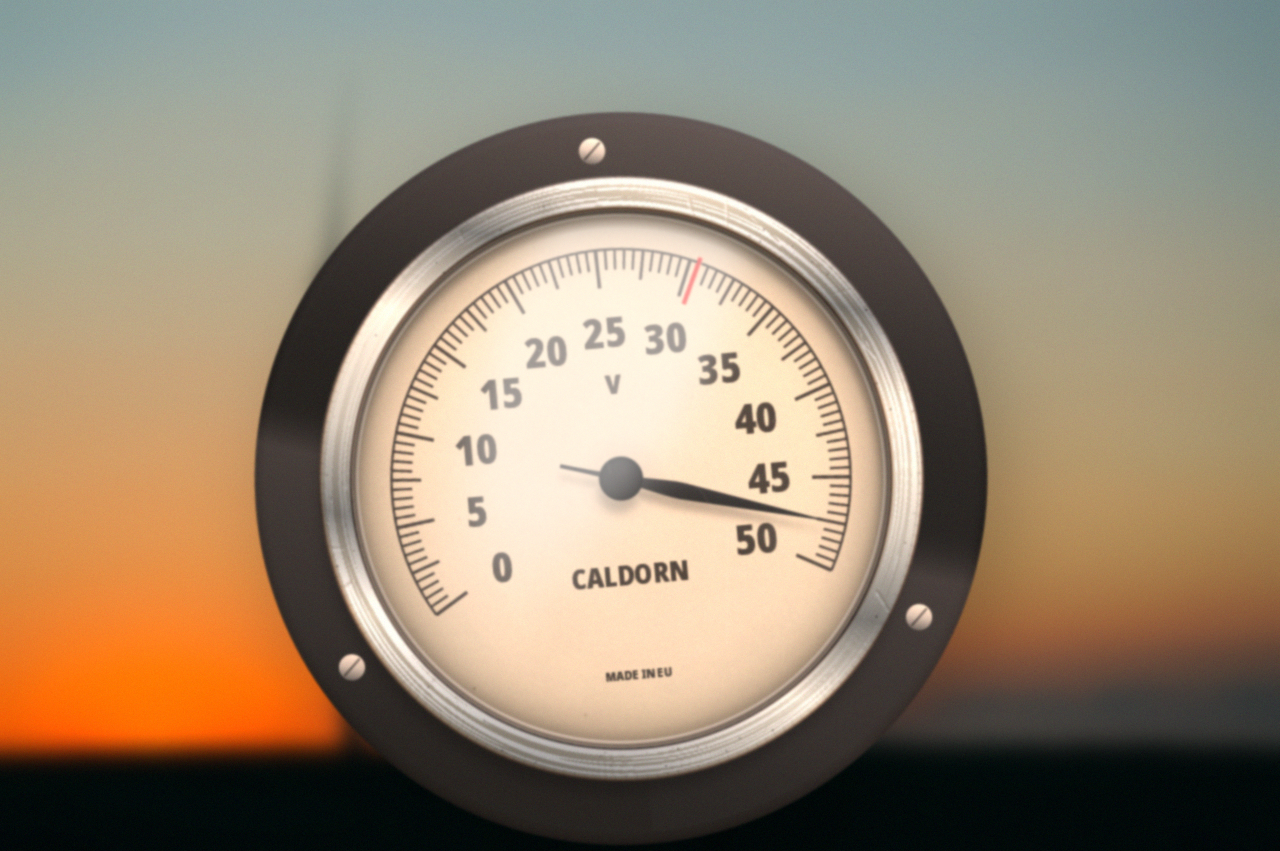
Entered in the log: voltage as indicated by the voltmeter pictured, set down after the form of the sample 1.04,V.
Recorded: 47.5,V
